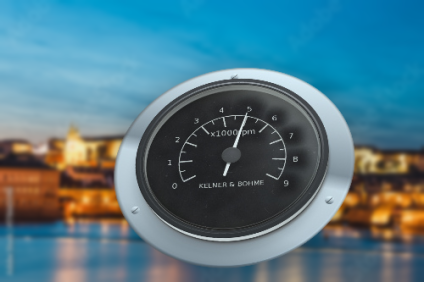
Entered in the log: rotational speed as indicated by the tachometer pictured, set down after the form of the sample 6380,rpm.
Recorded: 5000,rpm
